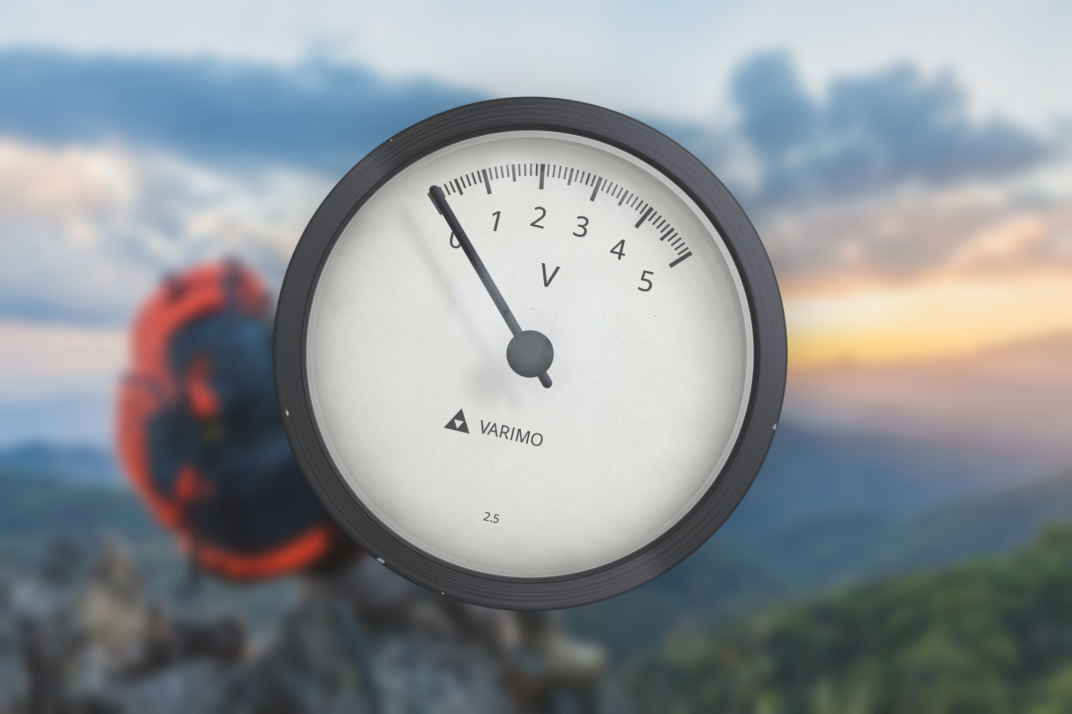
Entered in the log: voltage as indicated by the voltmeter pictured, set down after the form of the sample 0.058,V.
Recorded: 0.1,V
